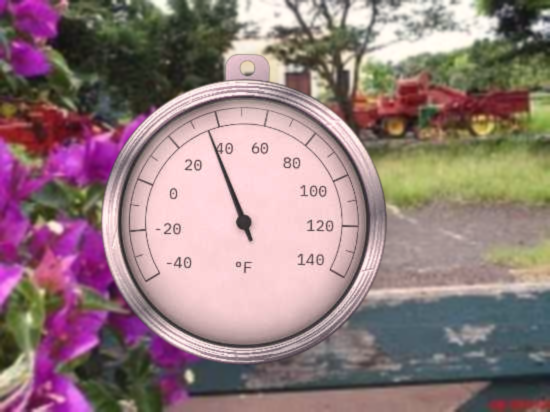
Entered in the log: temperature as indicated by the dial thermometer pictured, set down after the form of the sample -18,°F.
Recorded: 35,°F
